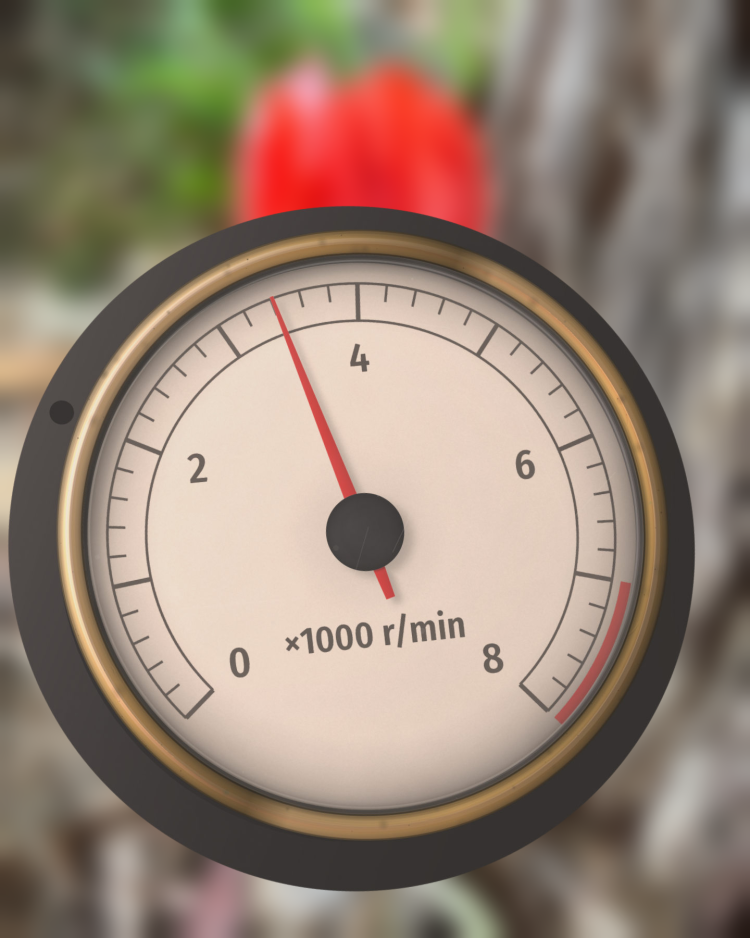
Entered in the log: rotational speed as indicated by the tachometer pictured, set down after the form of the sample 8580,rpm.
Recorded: 3400,rpm
